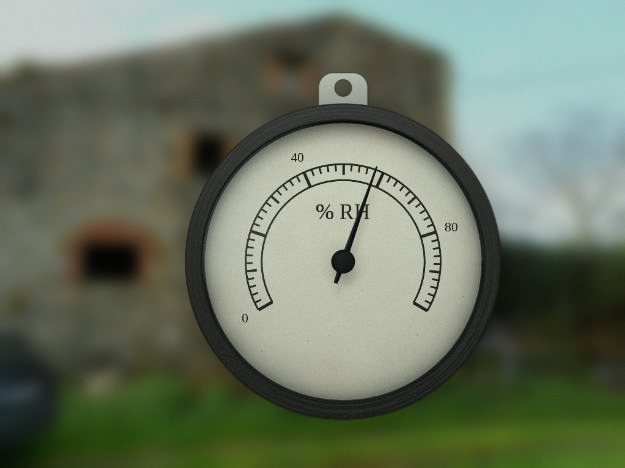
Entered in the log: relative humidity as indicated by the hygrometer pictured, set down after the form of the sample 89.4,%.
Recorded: 58,%
